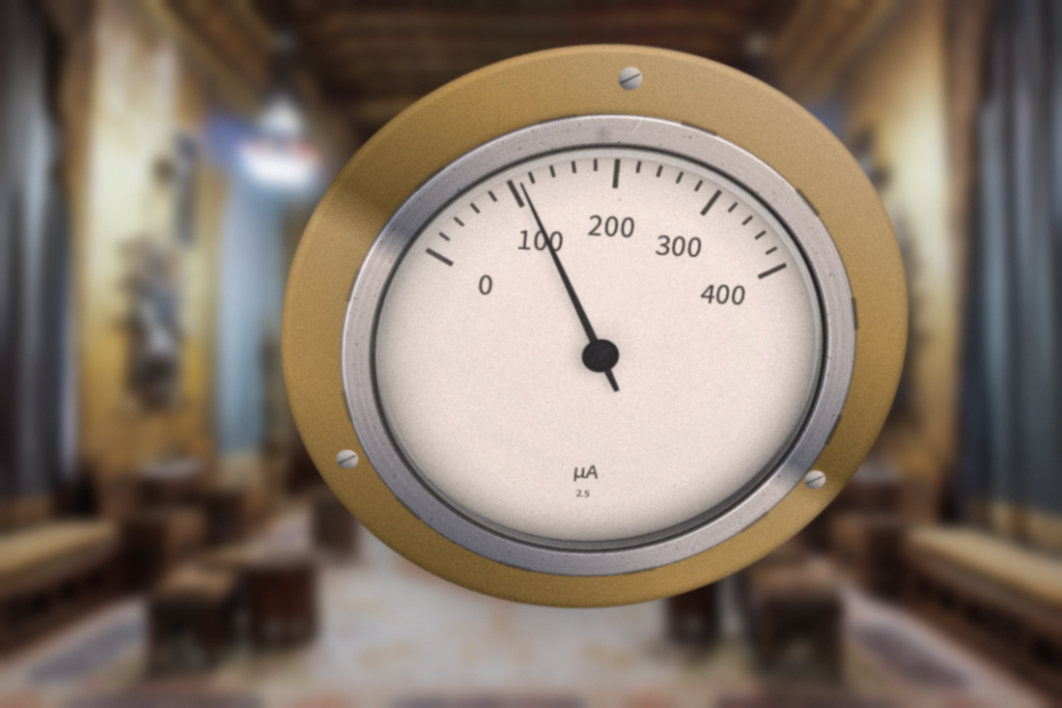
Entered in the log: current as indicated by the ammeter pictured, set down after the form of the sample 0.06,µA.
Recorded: 110,µA
